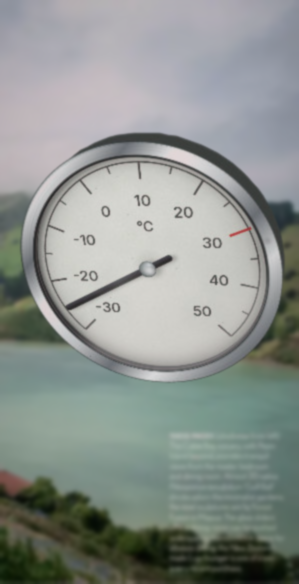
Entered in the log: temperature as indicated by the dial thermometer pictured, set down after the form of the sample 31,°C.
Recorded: -25,°C
